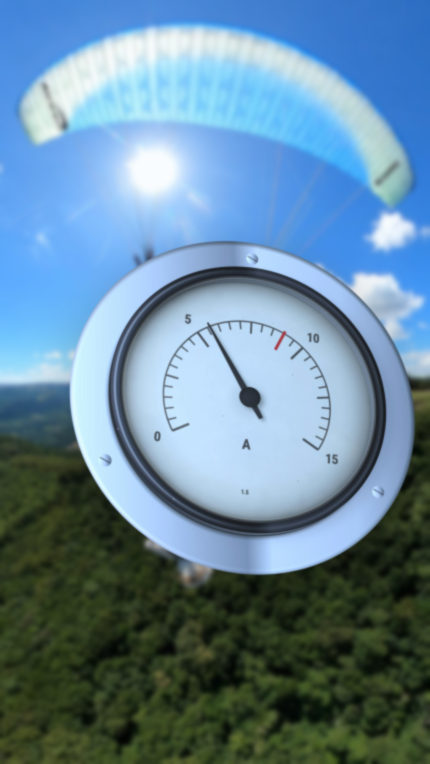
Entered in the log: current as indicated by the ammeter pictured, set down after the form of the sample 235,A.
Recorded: 5.5,A
